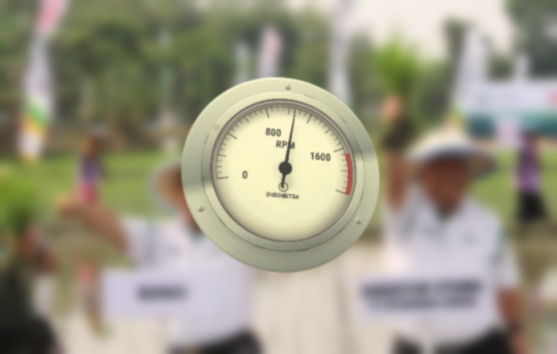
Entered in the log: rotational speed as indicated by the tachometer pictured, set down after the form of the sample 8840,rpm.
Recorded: 1050,rpm
